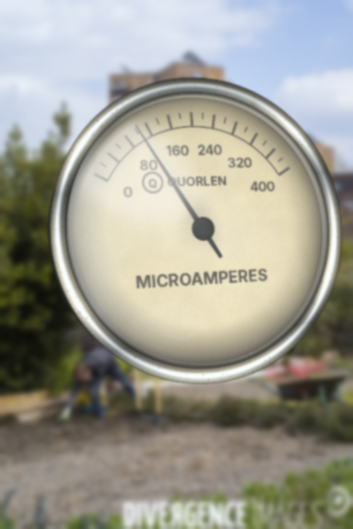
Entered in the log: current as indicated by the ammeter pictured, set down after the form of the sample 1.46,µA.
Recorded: 100,µA
